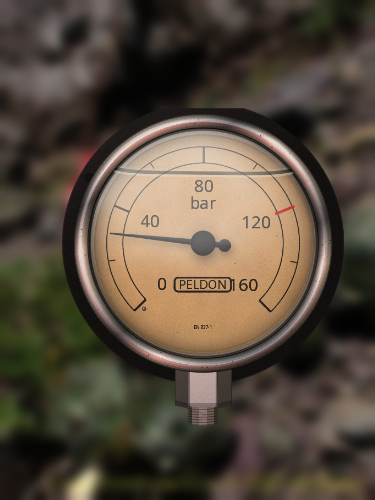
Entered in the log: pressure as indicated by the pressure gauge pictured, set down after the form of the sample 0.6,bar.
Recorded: 30,bar
